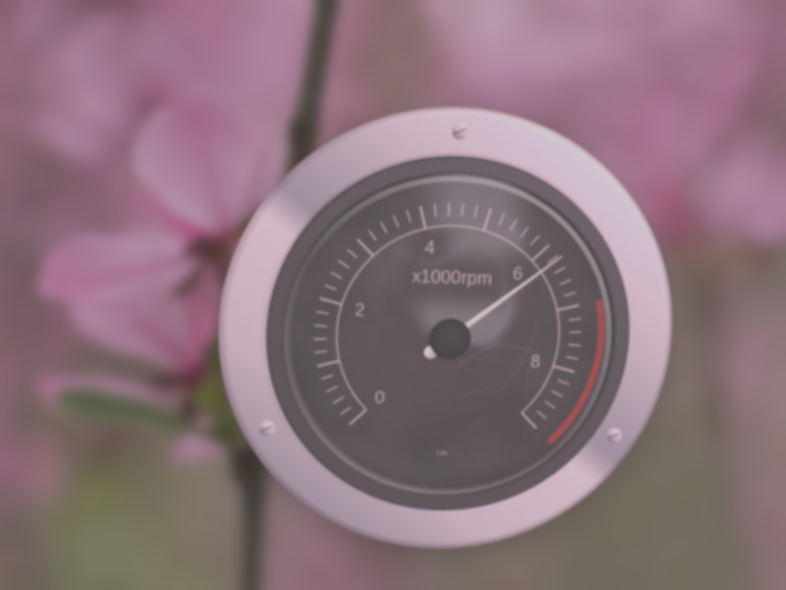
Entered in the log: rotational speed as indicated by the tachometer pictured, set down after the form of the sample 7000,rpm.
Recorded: 6200,rpm
